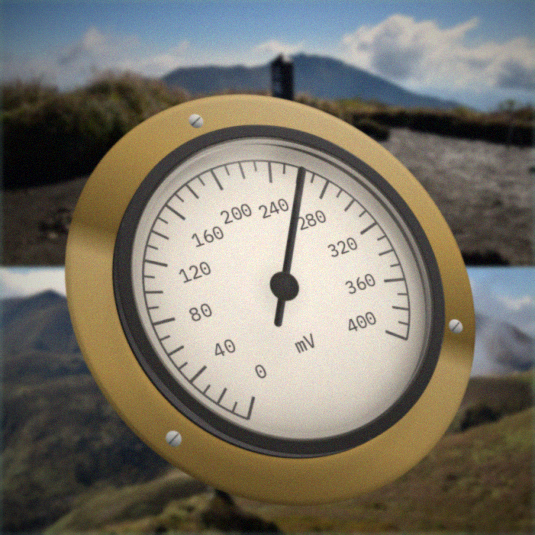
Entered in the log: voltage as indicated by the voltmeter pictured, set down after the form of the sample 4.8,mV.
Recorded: 260,mV
